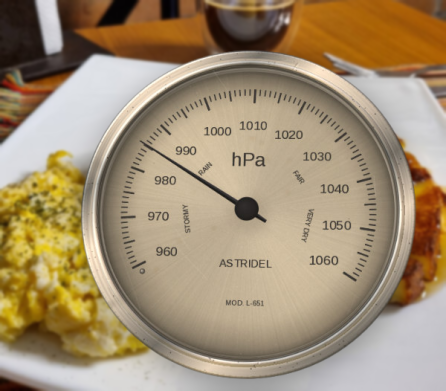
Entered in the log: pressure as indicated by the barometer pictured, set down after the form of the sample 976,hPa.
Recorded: 985,hPa
